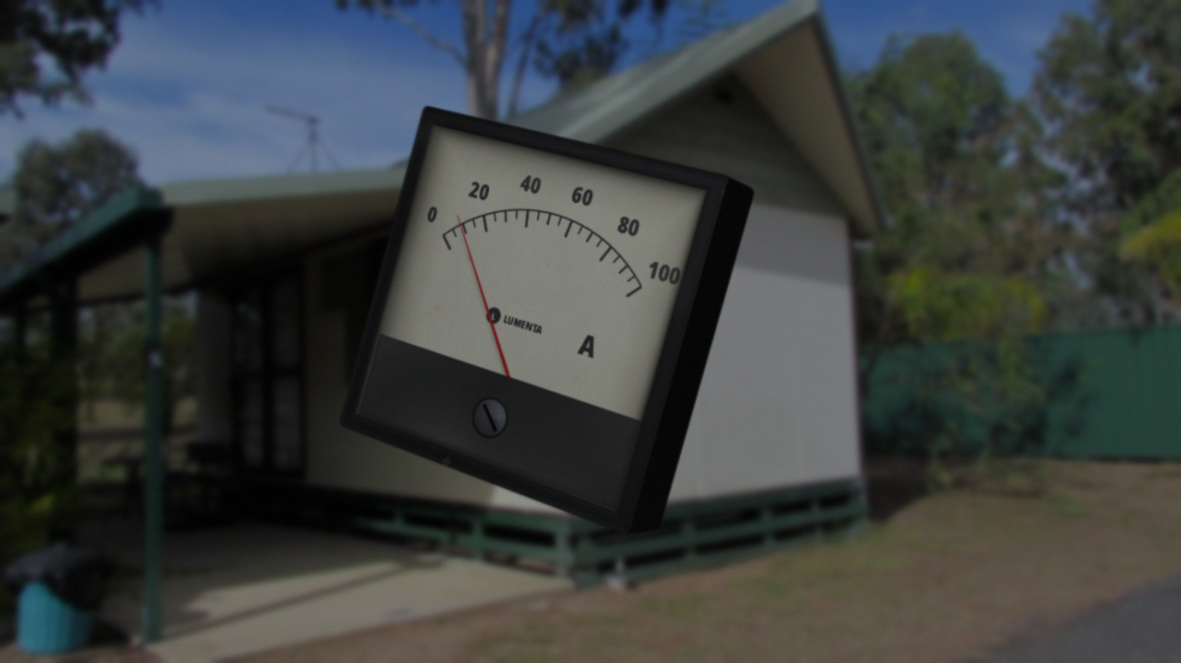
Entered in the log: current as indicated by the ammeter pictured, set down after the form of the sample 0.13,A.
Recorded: 10,A
